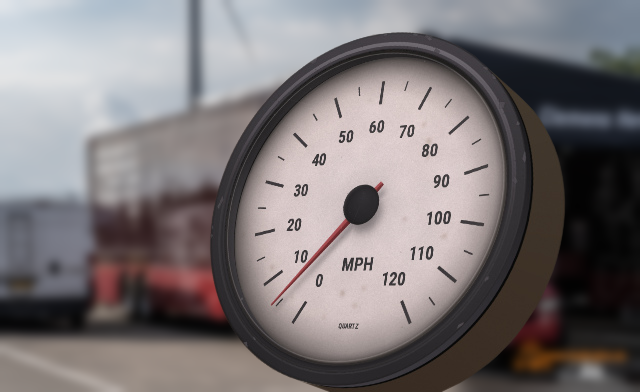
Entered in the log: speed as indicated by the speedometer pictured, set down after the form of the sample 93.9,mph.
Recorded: 5,mph
